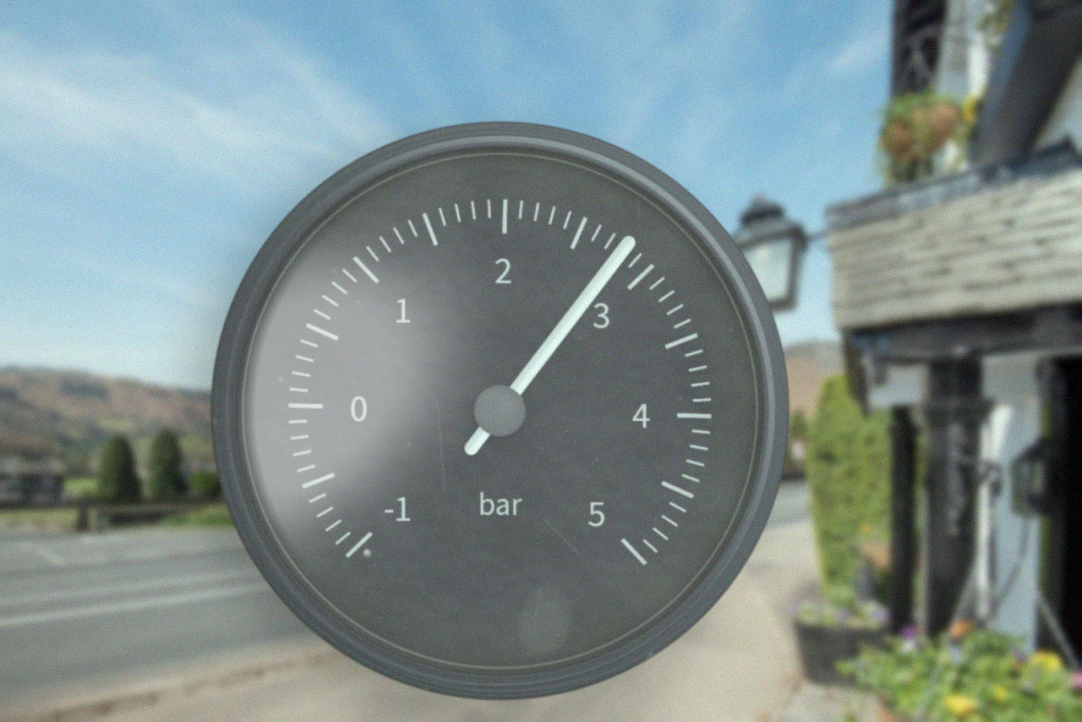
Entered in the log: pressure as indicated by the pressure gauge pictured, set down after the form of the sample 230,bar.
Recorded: 2.8,bar
